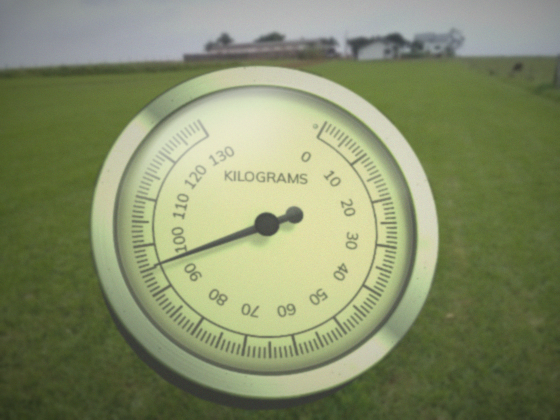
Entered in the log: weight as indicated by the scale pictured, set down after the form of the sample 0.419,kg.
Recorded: 95,kg
